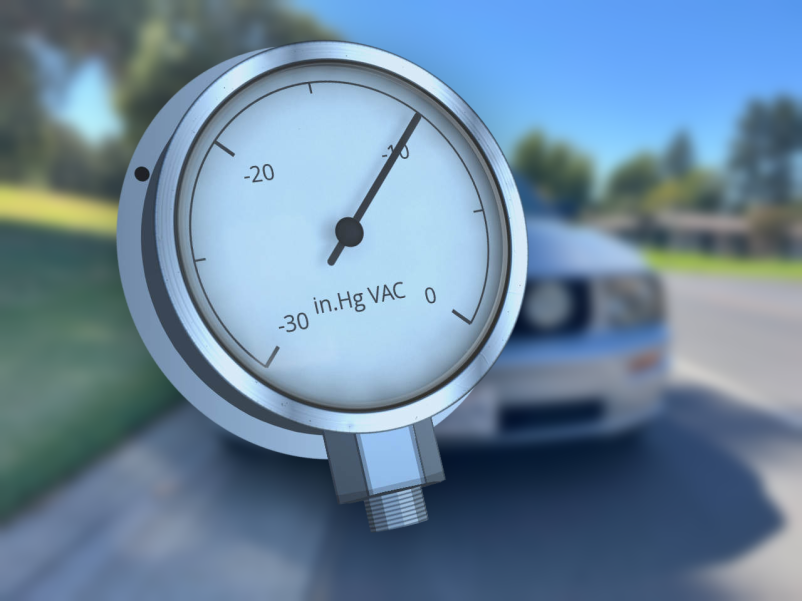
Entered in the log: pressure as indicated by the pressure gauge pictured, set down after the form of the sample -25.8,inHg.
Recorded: -10,inHg
